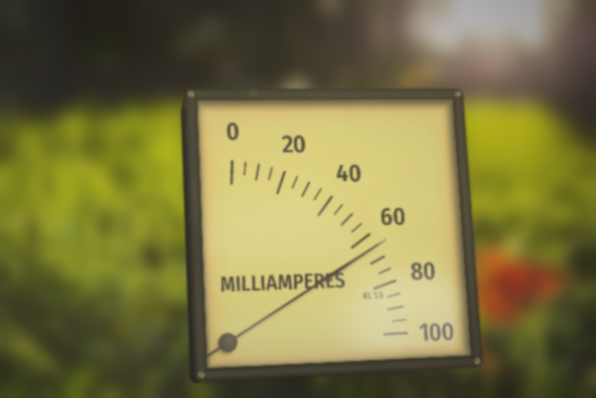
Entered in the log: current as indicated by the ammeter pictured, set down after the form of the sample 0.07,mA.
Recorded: 65,mA
